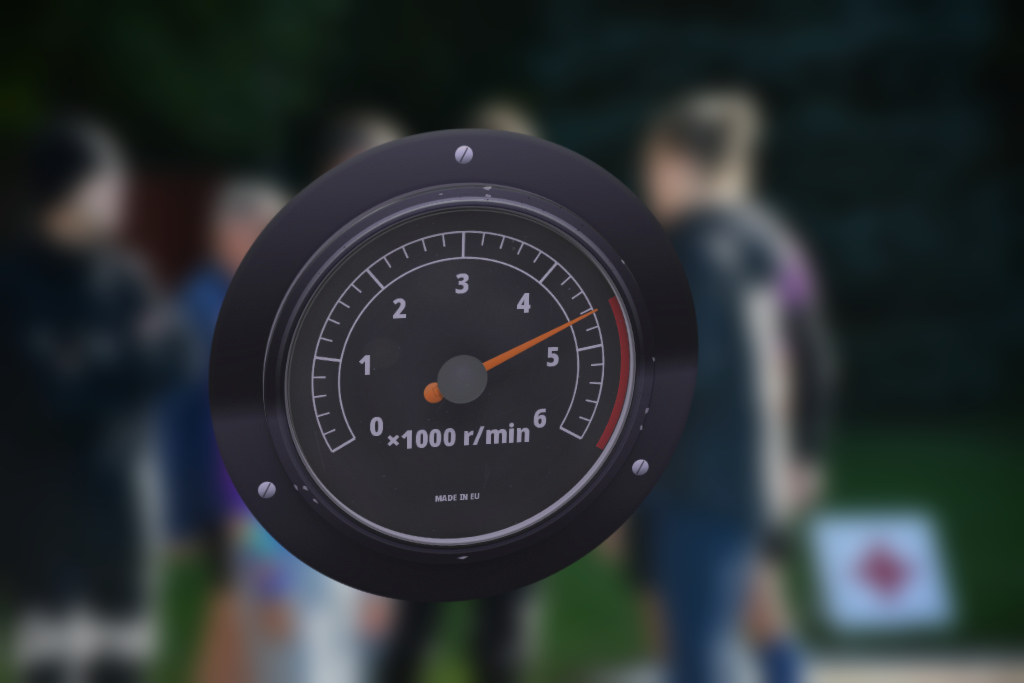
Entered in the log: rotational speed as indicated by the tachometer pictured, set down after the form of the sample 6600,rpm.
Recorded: 4600,rpm
